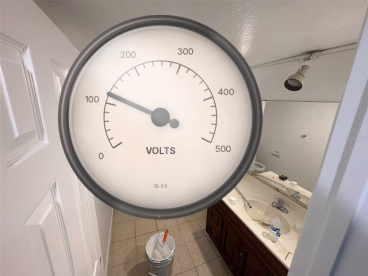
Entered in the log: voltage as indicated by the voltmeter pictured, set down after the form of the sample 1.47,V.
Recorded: 120,V
